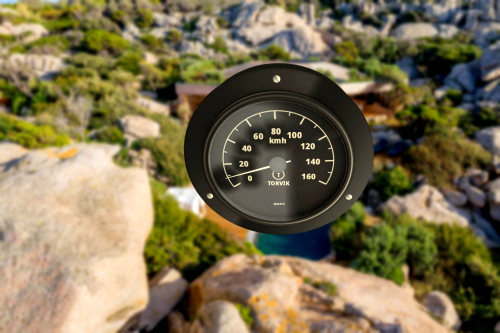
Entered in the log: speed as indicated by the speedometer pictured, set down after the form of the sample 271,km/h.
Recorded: 10,km/h
